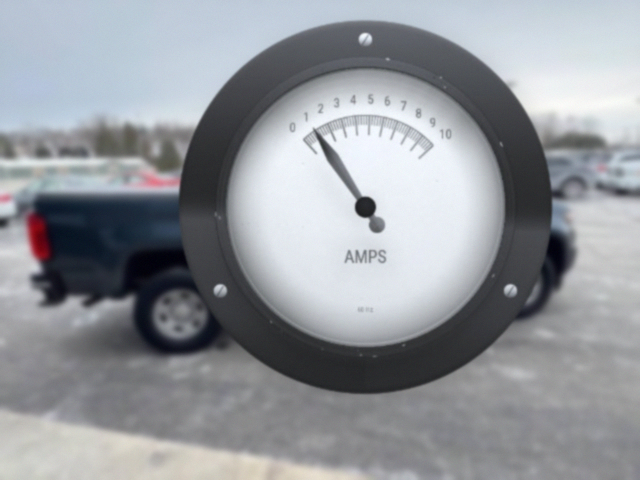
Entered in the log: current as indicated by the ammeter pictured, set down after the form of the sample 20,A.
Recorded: 1,A
